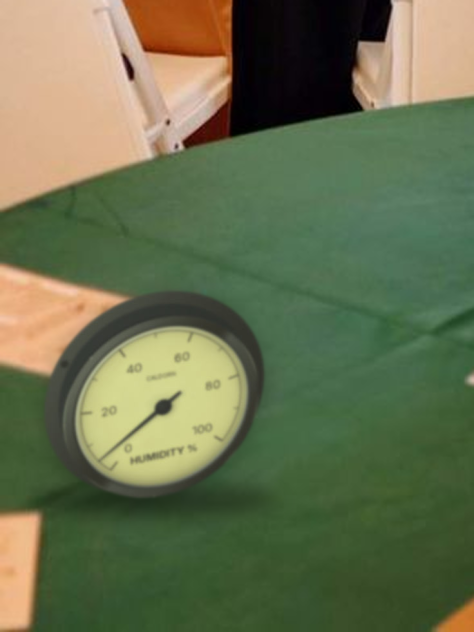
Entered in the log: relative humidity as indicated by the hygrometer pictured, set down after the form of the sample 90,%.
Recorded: 5,%
